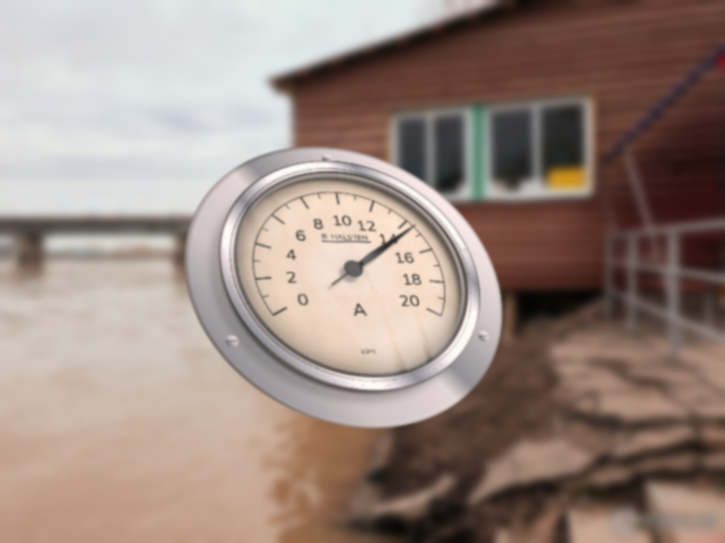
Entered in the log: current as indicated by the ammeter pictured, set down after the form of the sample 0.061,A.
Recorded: 14.5,A
